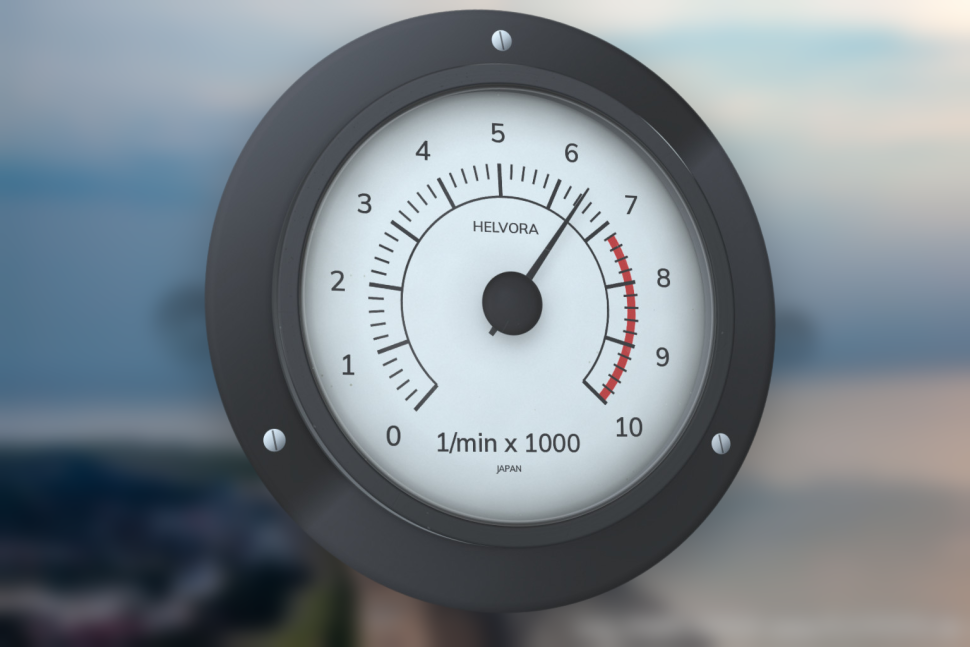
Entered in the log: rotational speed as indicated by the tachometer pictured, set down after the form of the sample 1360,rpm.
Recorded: 6400,rpm
